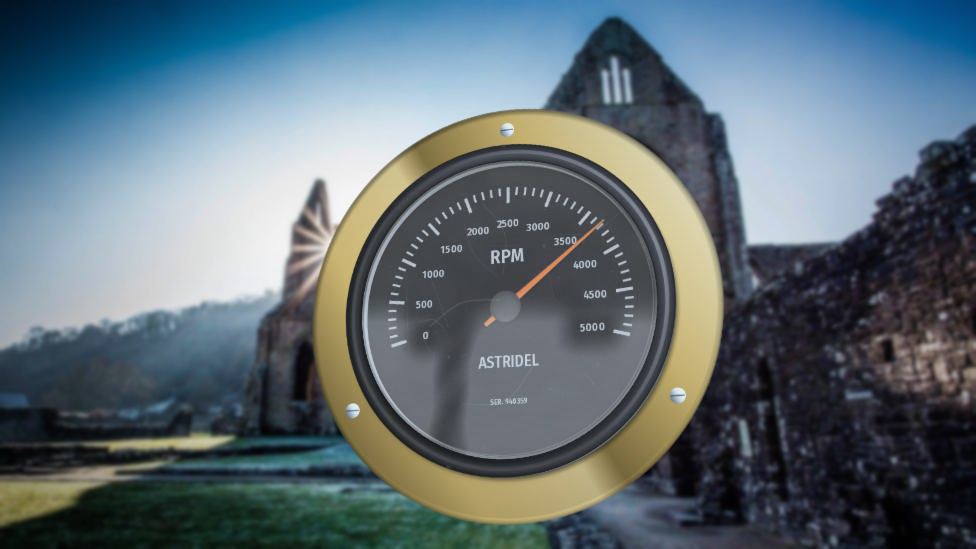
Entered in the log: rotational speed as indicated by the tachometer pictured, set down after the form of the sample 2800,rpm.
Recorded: 3700,rpm
